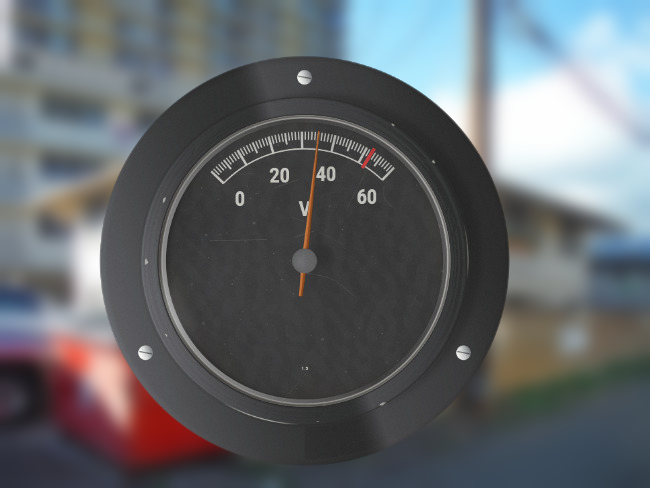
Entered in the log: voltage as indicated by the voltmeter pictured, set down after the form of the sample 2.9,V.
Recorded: 35,V
